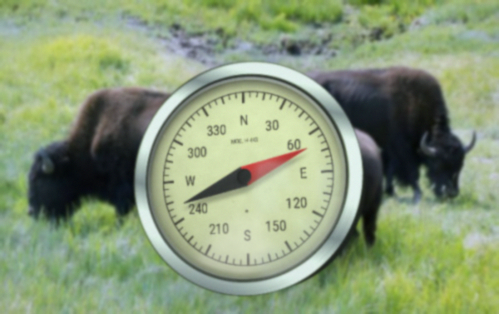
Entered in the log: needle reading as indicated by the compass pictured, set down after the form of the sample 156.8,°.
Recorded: 70,°
